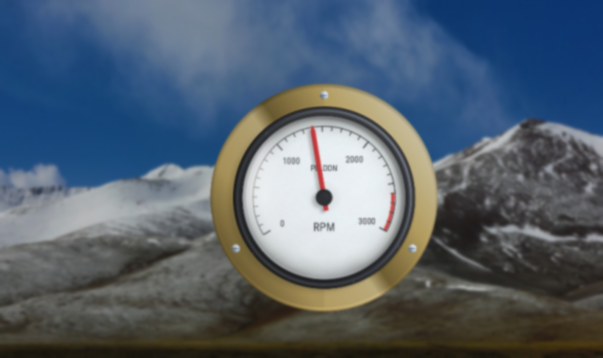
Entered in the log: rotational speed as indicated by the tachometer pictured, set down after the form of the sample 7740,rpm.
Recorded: 1400,rpm
